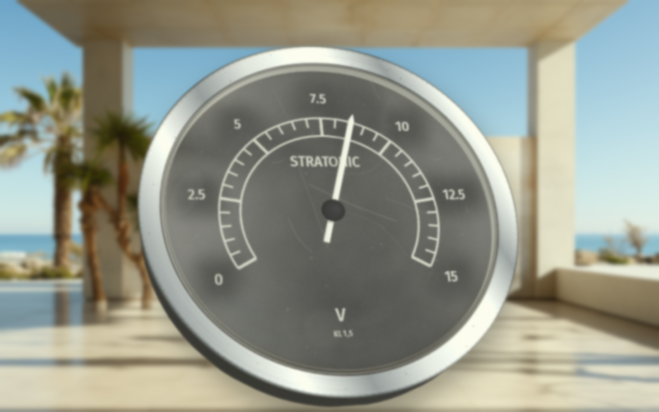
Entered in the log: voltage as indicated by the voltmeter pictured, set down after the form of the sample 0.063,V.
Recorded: 8.5,V
